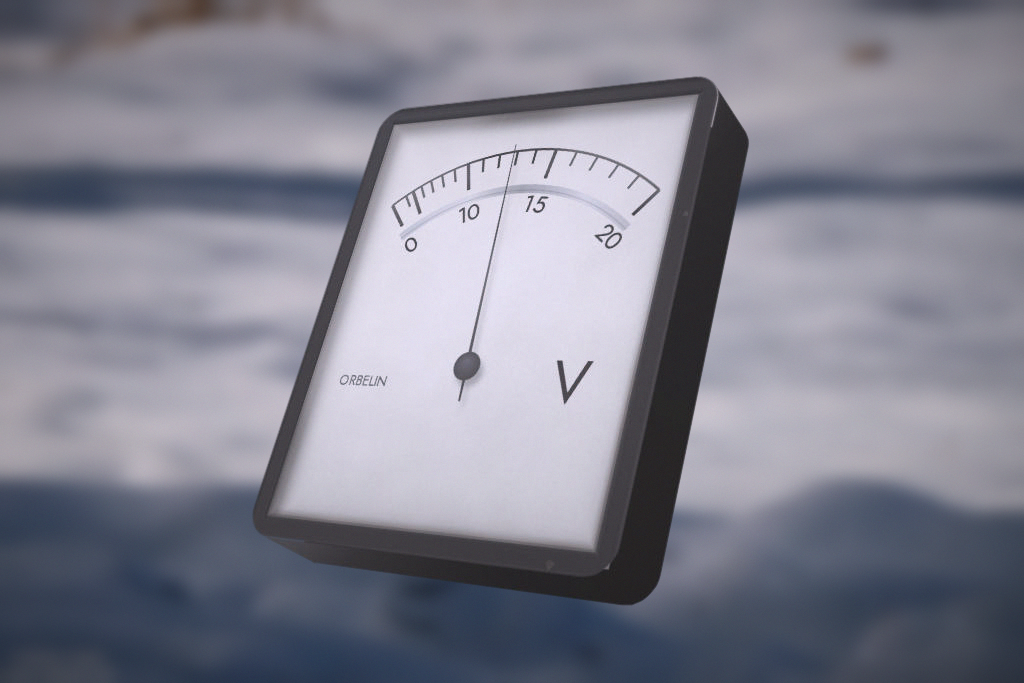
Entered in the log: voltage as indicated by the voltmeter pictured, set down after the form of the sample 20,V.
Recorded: 13,V
